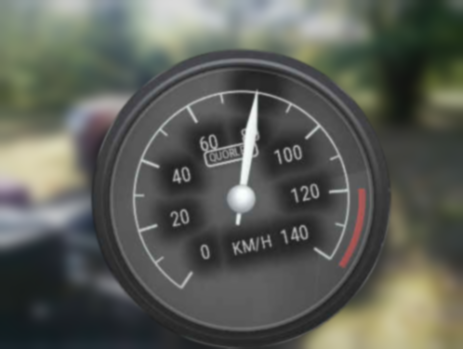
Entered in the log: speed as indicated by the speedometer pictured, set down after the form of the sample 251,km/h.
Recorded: 80,km/h
